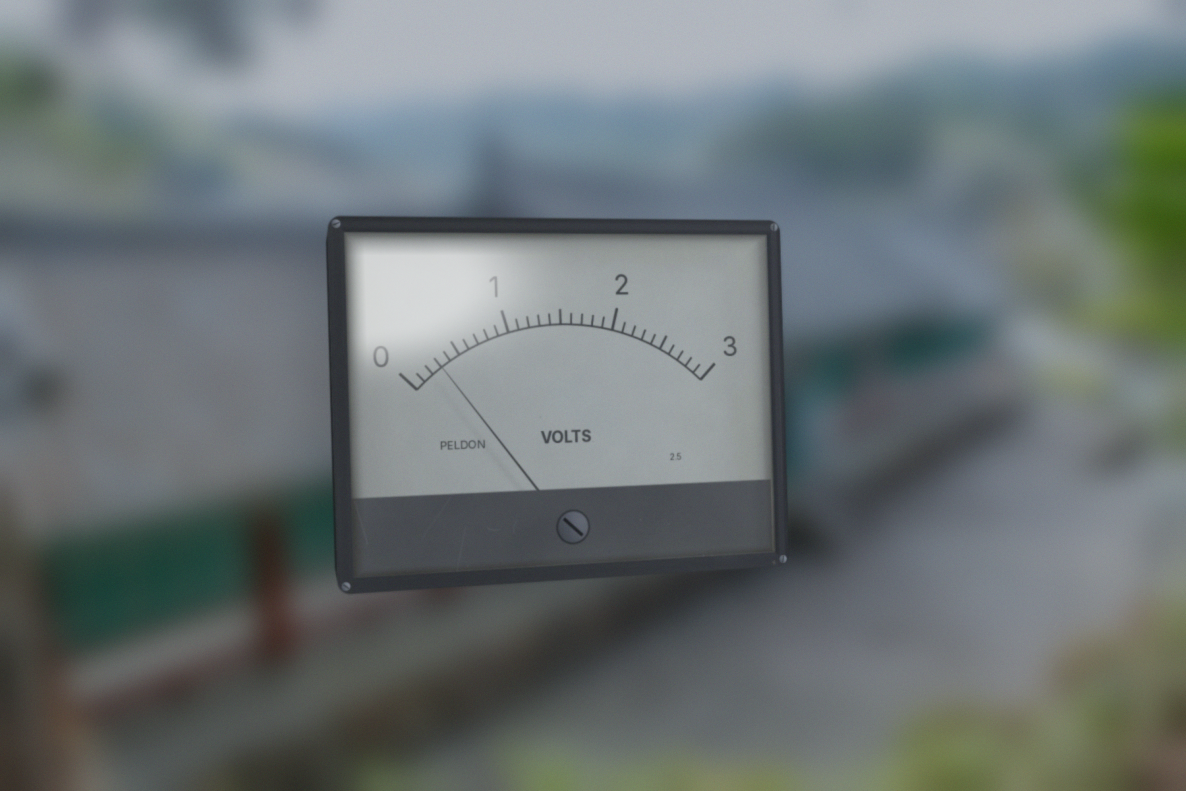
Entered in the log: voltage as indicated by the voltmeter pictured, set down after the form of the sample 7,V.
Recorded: 0.3,V
